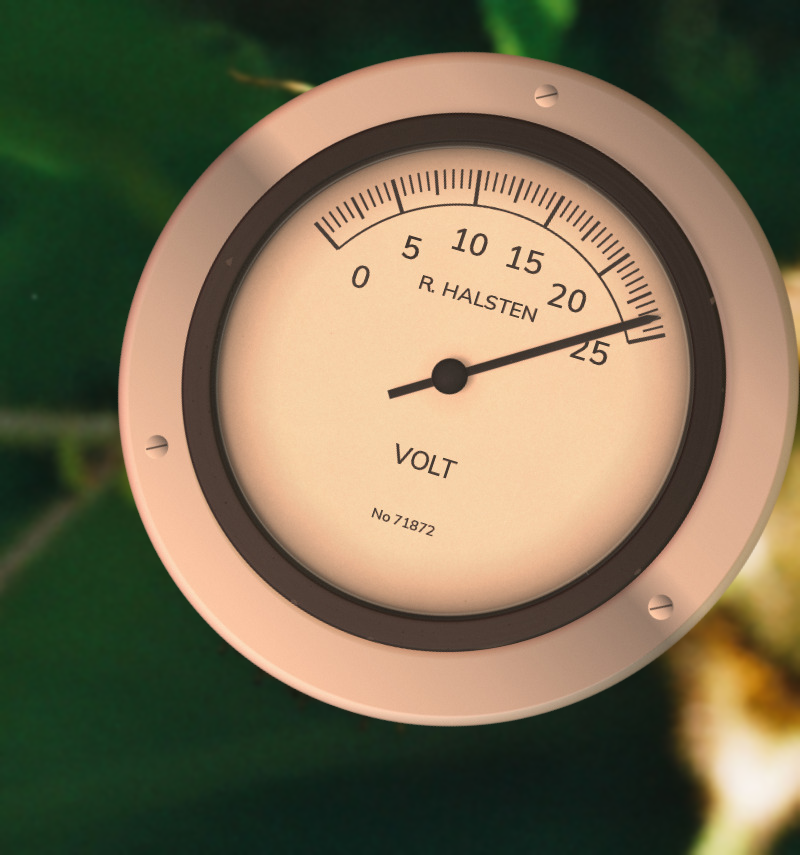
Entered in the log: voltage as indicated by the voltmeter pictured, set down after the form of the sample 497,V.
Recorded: 24,V
